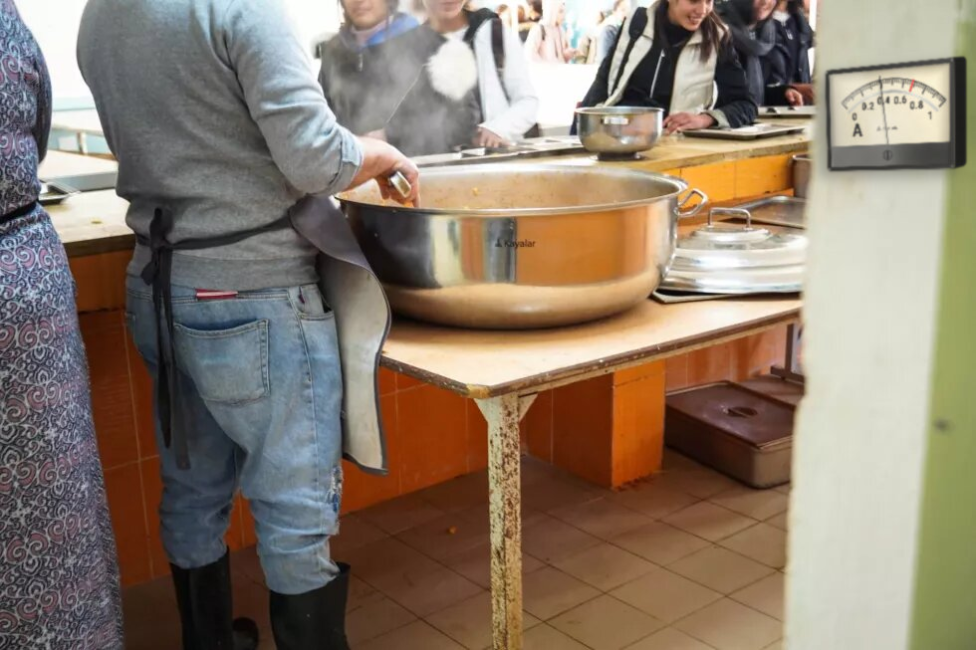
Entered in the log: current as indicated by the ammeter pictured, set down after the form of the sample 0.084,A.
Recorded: 0.4,A
